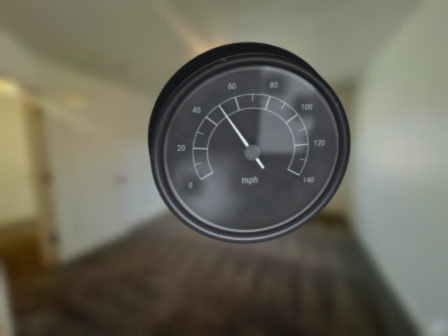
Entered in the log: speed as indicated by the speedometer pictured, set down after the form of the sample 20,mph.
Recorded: 50,mph
